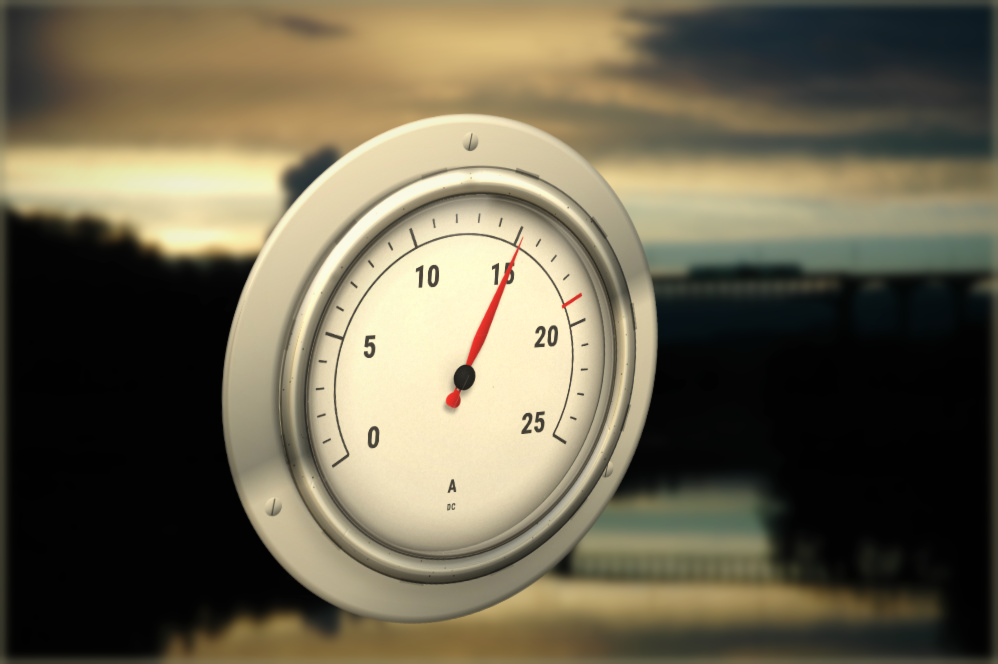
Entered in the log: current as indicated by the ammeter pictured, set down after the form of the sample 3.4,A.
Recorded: 15,A
